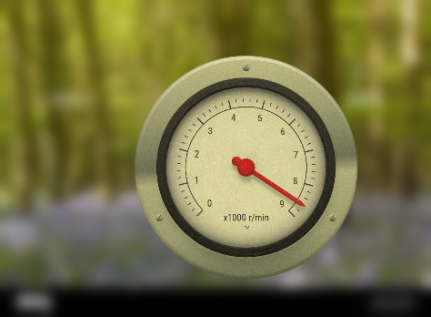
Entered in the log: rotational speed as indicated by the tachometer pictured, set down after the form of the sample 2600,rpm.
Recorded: 8600,rpm
